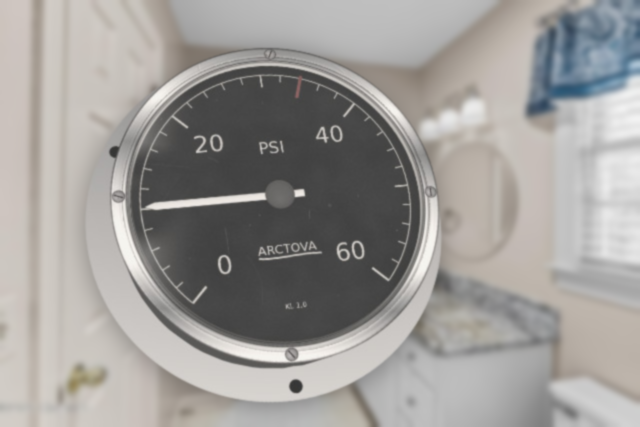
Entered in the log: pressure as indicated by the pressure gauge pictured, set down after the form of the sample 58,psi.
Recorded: 10,psi
